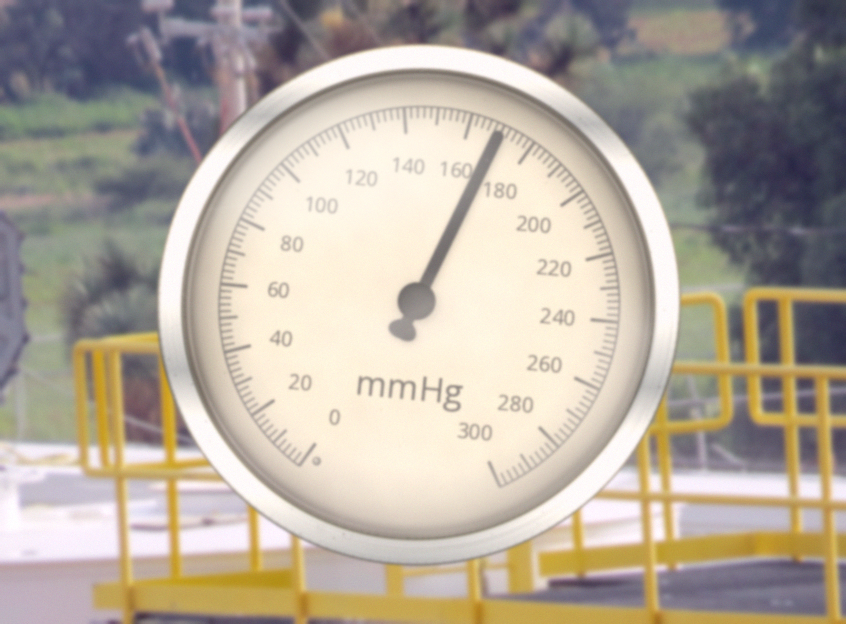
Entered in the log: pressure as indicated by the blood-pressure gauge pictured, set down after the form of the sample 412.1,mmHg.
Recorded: 170,mmHg
